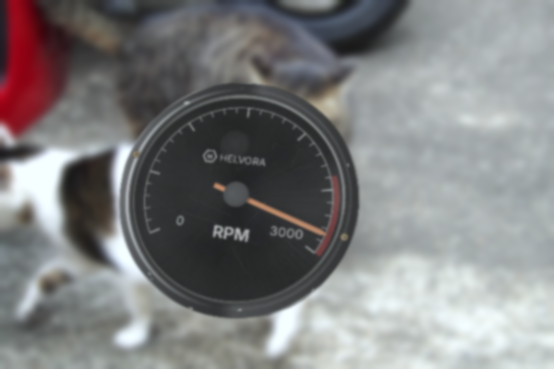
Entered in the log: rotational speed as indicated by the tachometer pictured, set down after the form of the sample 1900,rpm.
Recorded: 2850,rpm
